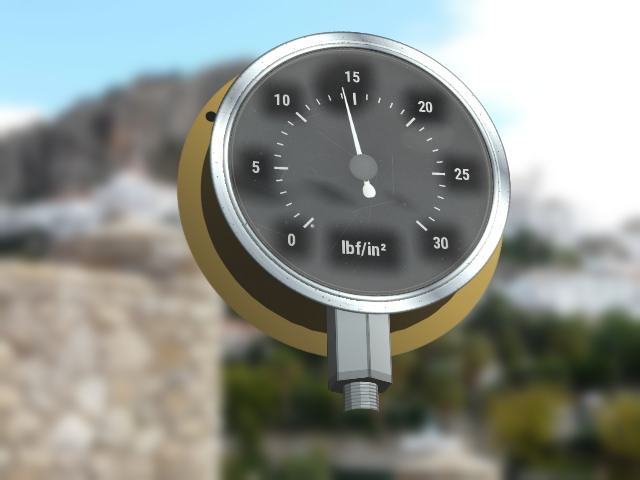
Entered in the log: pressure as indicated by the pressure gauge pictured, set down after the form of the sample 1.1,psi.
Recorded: 14,psi
